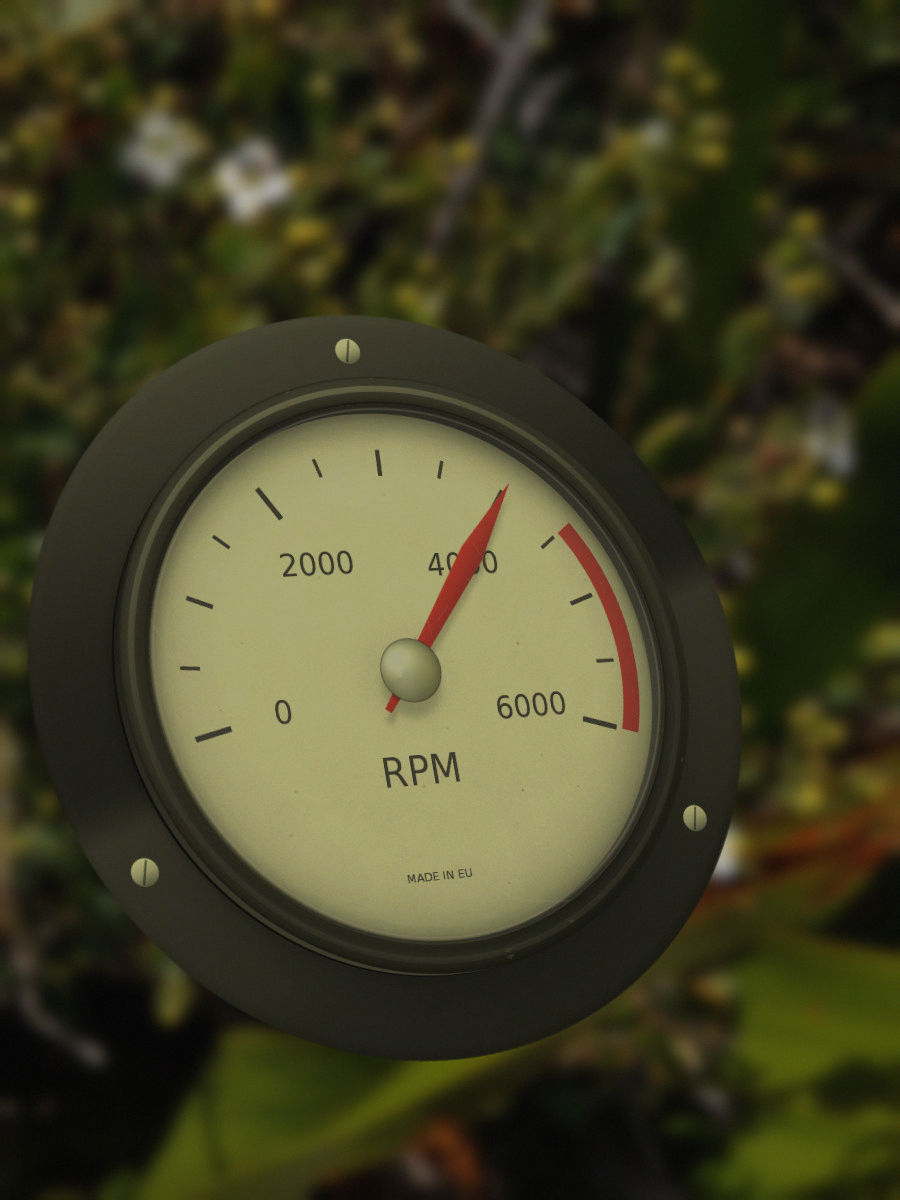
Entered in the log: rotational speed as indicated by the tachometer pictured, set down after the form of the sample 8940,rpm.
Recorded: 4000,rpm
